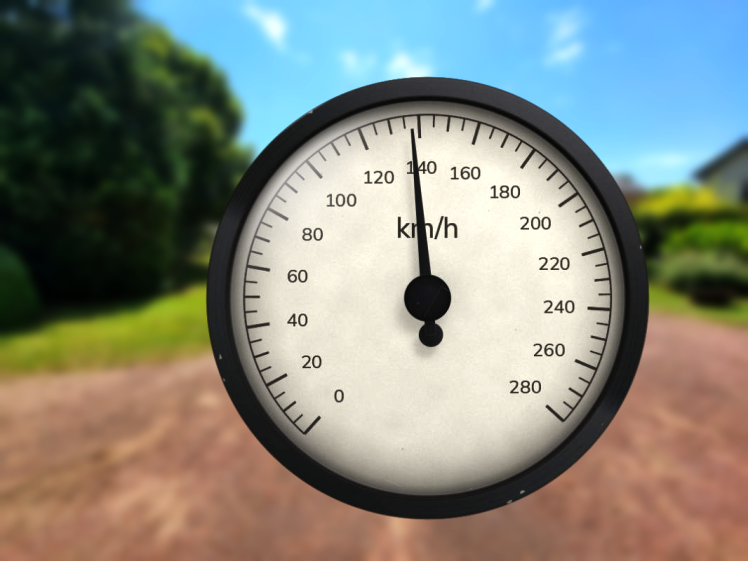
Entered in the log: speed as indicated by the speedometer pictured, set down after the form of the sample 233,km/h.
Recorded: 137.5,km/h
